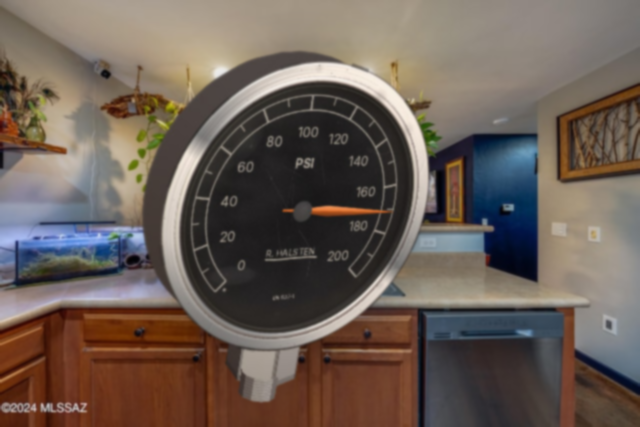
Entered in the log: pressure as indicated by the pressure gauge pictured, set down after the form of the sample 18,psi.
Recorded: 170,psi
